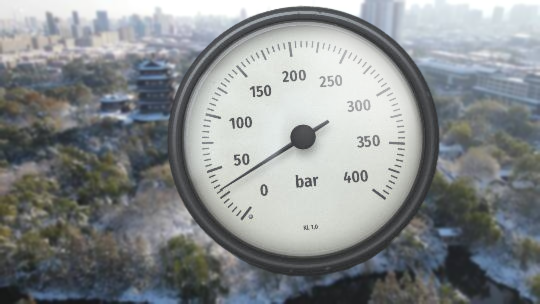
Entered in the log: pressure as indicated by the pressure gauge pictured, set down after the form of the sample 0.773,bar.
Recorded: 30,bar
